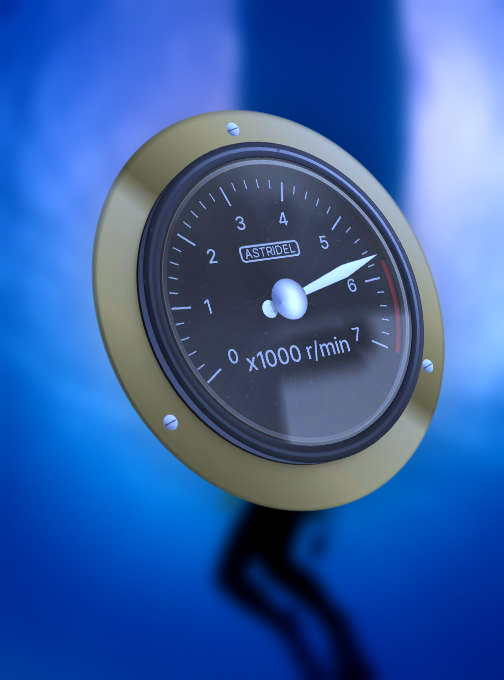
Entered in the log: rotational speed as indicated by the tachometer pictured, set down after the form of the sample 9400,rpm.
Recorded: 5700,rpm
